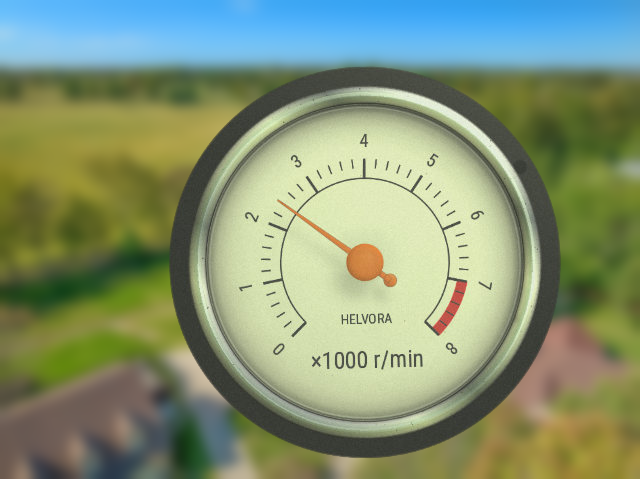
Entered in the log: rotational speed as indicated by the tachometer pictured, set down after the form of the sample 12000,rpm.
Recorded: 2400,rpm
